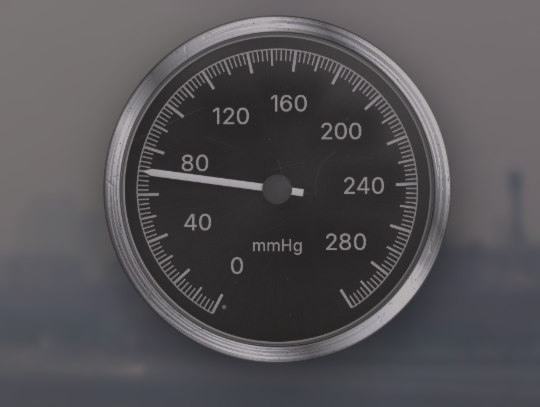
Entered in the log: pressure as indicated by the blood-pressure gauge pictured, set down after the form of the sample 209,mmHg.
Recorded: 70,mmHg
